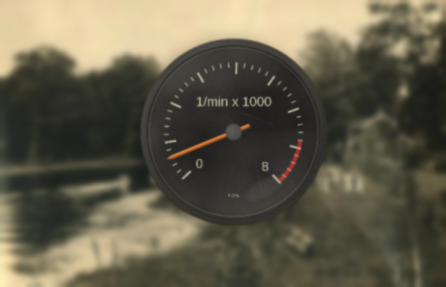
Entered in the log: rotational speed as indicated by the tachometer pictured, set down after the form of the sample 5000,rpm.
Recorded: 600,rpm
